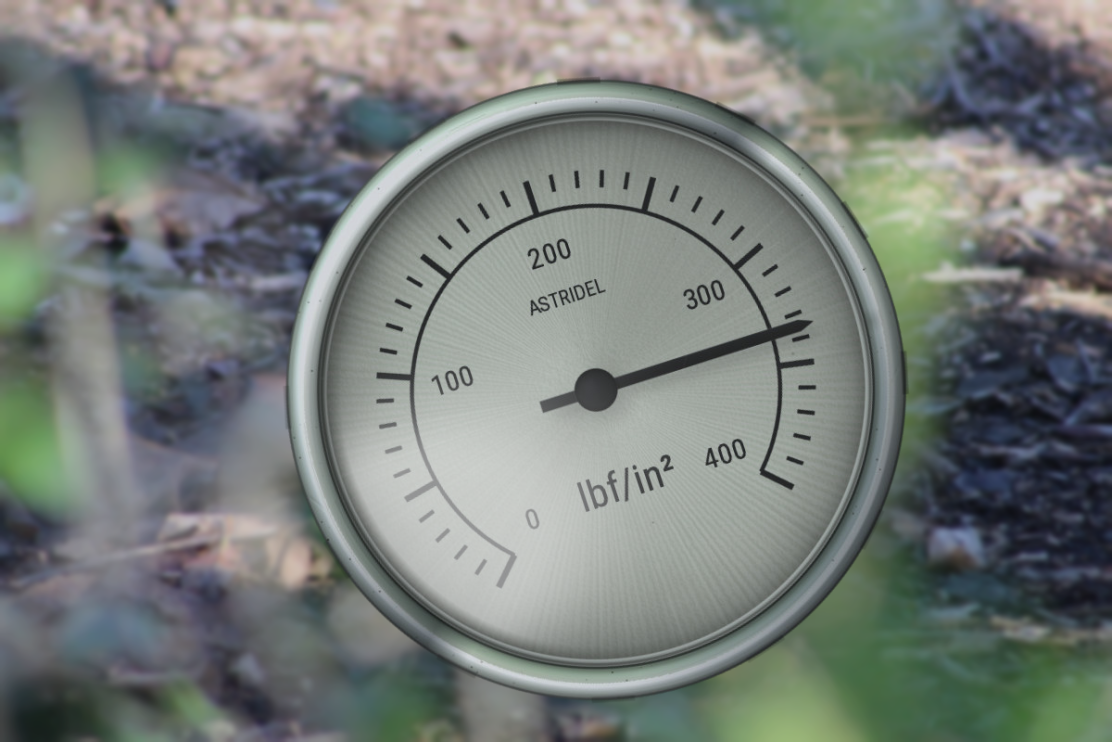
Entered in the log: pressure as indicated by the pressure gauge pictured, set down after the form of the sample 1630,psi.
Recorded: 335,psi
